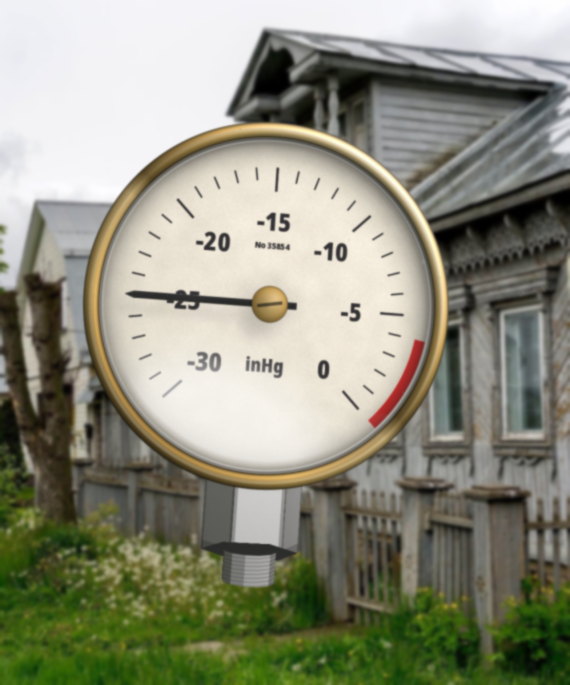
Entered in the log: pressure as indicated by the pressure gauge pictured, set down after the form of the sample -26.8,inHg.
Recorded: -25,inHg
